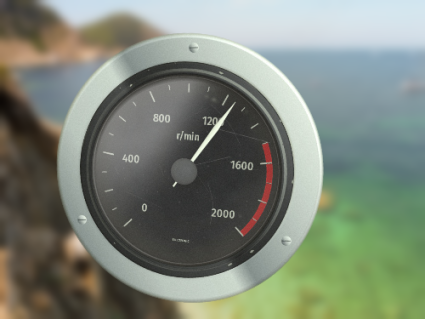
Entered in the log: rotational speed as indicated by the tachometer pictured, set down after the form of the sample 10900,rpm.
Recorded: 1250,rpm
